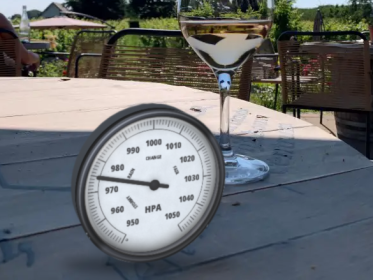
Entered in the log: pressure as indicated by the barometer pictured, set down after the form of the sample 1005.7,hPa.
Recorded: 975,hPa
